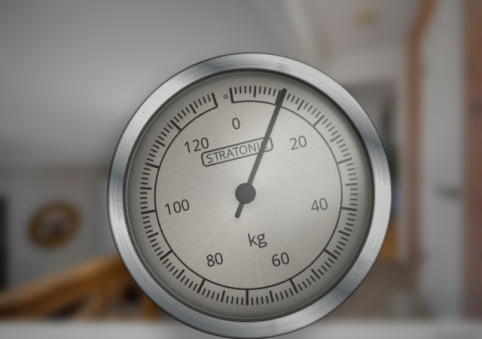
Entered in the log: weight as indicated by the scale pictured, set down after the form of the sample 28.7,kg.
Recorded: 11,kg
